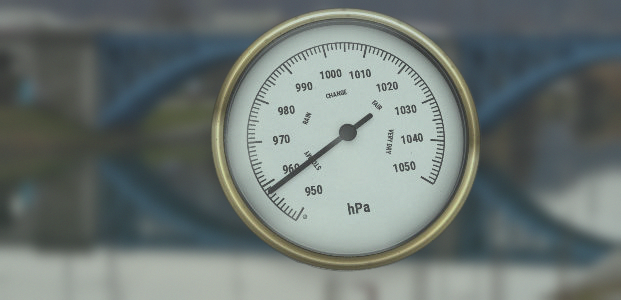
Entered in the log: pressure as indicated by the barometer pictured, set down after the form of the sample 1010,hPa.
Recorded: 958,hPa
